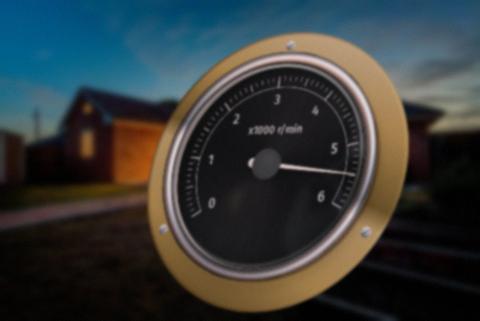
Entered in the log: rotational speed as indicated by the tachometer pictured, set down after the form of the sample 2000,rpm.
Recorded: 5500,rpm
